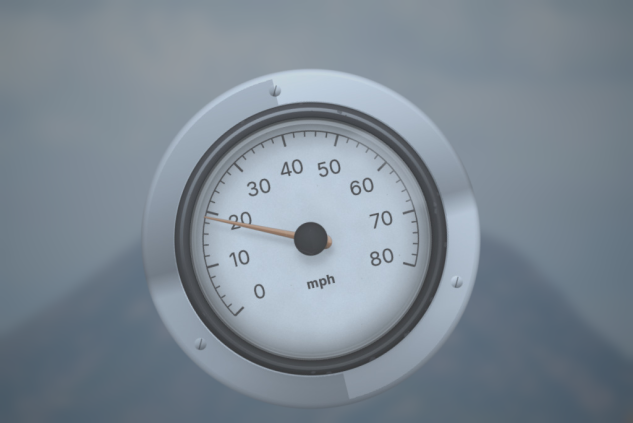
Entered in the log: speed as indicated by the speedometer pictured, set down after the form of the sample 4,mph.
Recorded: 19,mph
